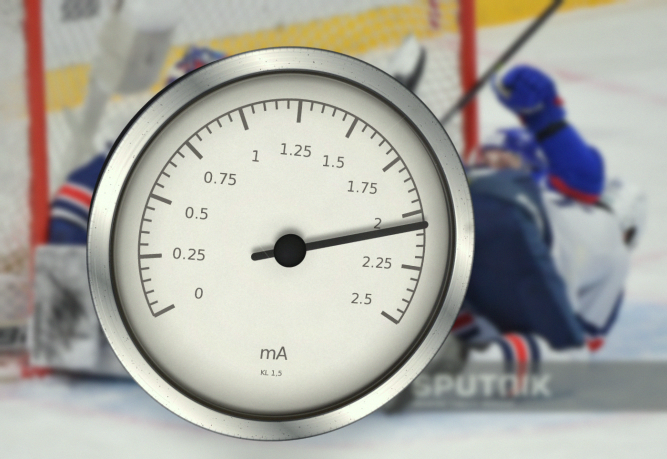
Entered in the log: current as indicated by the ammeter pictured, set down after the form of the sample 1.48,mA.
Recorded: 2.05,mA
